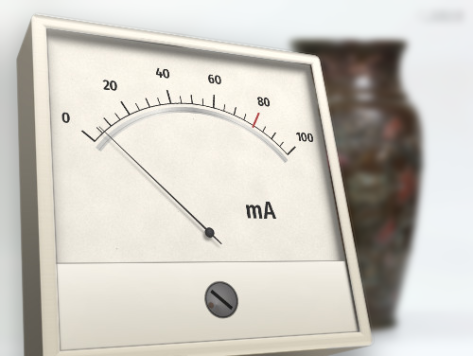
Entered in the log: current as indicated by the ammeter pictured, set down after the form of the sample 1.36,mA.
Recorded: 5,mA
